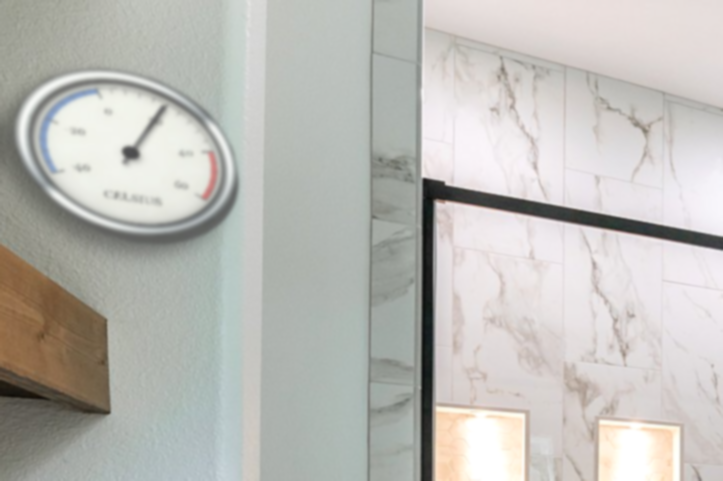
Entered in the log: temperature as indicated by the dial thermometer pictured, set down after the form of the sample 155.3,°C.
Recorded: 20,°C
